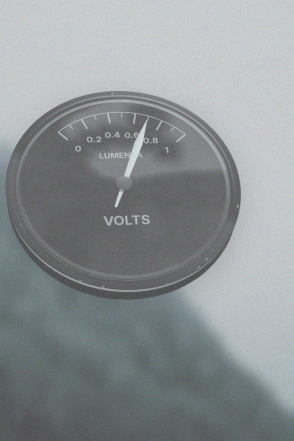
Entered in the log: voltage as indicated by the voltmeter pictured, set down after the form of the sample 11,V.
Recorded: 0.7,V
